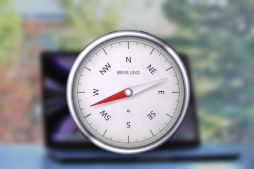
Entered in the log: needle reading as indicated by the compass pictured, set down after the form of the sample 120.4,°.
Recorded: 250,°
